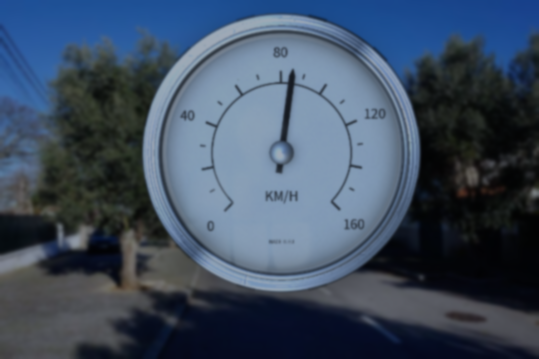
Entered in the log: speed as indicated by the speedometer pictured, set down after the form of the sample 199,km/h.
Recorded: 85,km/h
